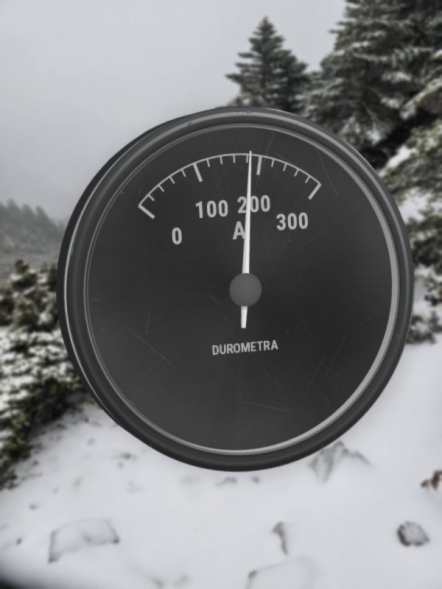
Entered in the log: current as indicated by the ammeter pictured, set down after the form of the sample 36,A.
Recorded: 180,A
